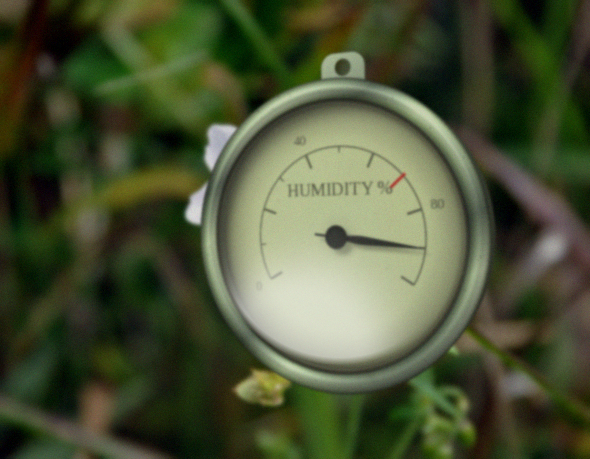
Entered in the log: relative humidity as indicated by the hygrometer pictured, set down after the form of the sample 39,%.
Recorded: 90,%
